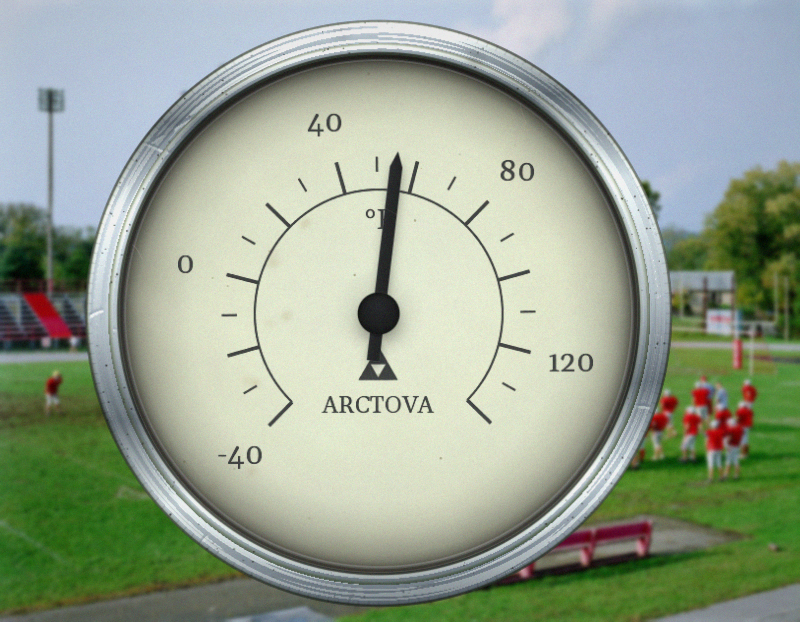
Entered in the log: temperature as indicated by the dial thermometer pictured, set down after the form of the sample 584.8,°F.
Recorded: 55,°F
